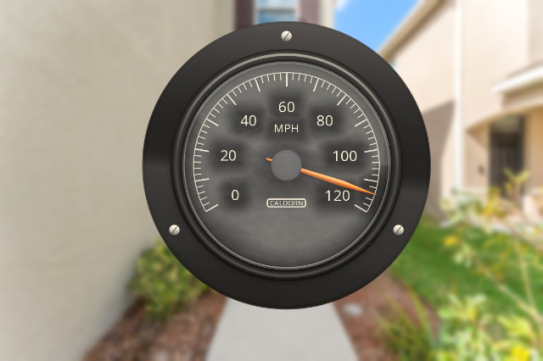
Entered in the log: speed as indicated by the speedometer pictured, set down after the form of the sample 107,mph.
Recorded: 114,mph
